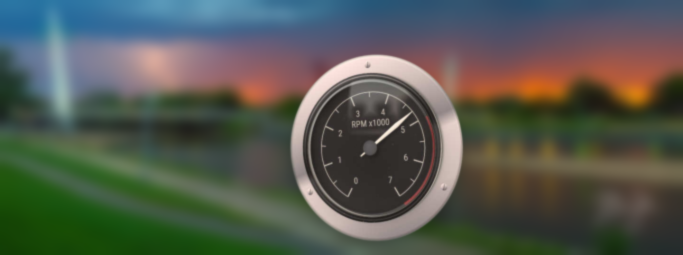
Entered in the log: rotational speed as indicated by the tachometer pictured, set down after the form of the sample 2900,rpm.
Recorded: 4750,rpm
